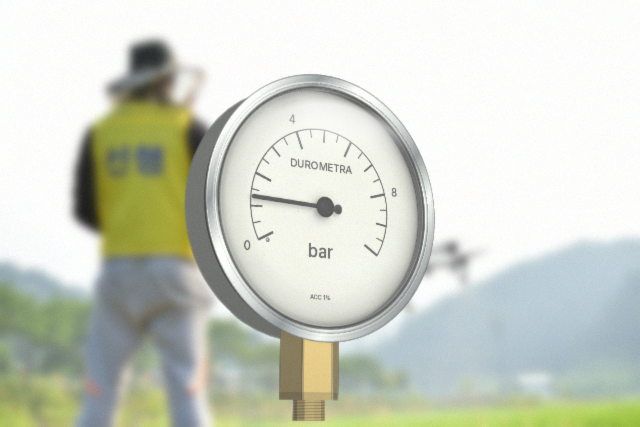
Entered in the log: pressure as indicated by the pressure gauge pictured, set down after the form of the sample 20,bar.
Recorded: 1.25,bar
